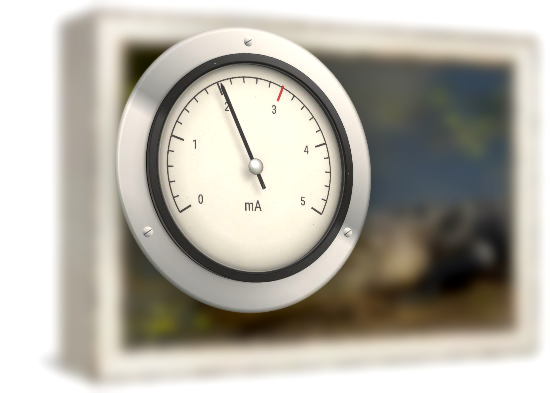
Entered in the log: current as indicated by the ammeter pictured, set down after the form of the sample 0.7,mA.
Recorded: 2,mA
